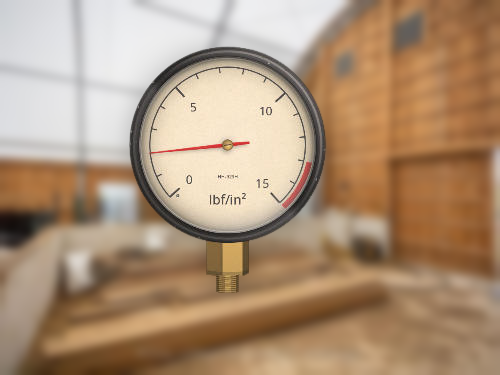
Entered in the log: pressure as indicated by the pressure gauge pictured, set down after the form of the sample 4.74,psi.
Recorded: 2,psi
